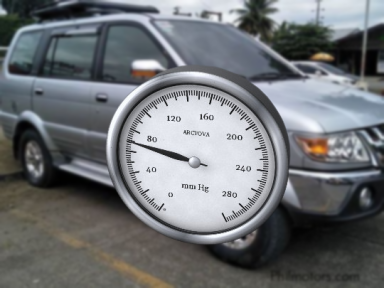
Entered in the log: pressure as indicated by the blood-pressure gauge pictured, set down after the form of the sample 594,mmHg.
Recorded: 70,mmHg
